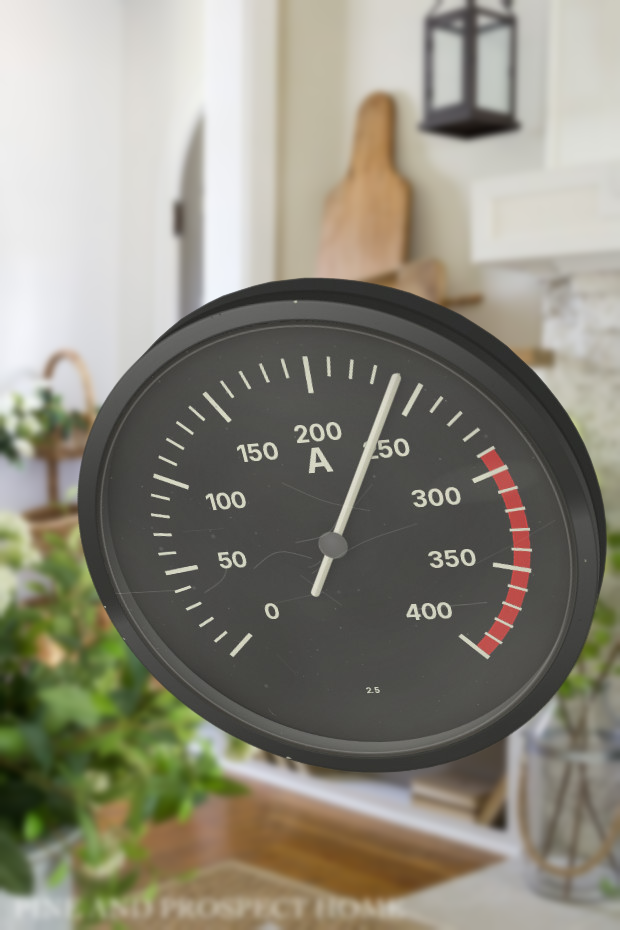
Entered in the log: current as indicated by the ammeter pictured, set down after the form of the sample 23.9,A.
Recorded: 240,A
